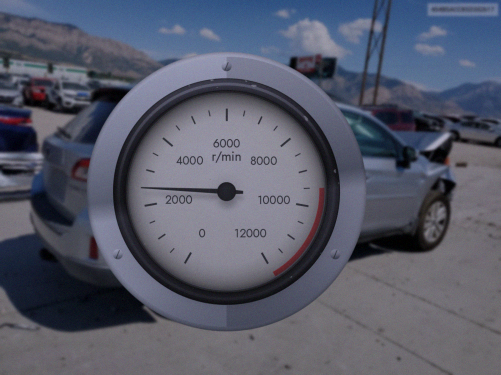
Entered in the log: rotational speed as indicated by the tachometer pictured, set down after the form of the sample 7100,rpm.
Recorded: 2500,rpm
